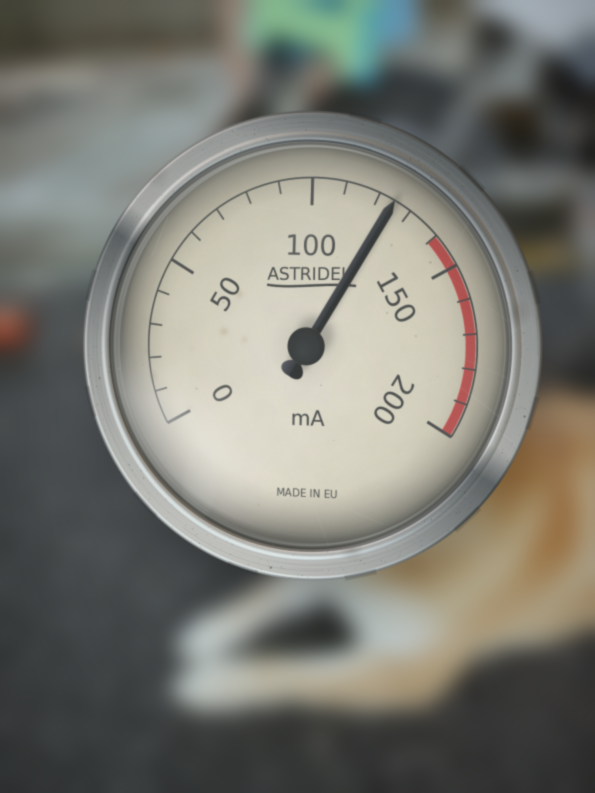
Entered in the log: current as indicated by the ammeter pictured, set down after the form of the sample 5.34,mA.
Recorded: 125,mA
